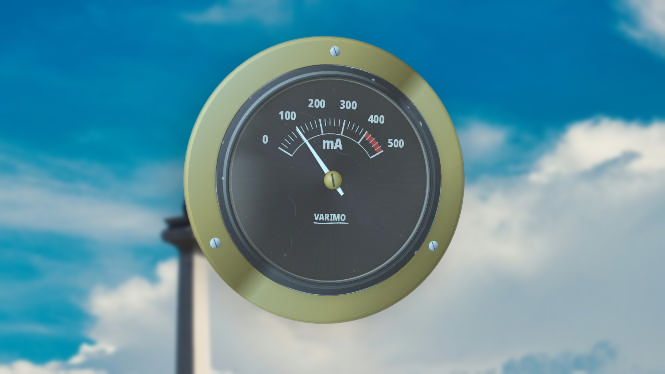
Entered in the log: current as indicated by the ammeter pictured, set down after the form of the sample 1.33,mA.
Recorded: 100,mA
